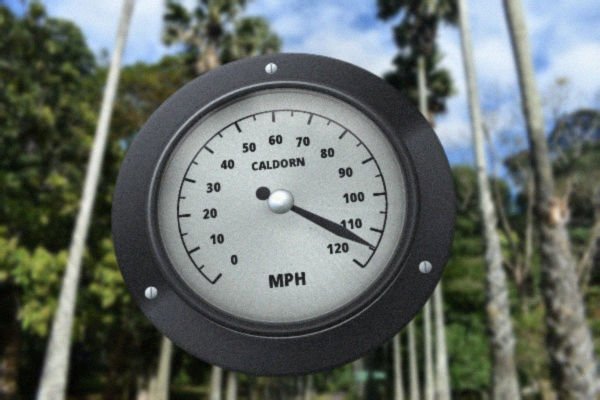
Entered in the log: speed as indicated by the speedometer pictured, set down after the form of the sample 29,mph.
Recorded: 115,mph
